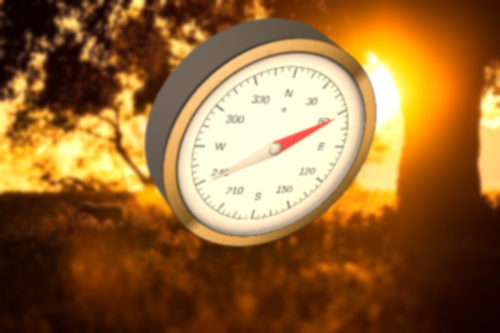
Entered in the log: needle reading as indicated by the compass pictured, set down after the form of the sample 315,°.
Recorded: 60,°
